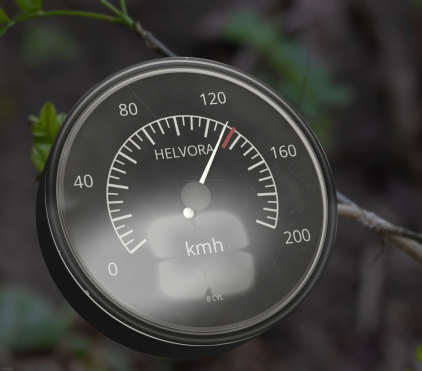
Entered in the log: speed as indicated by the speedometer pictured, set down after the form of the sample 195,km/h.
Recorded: 130,km/h
